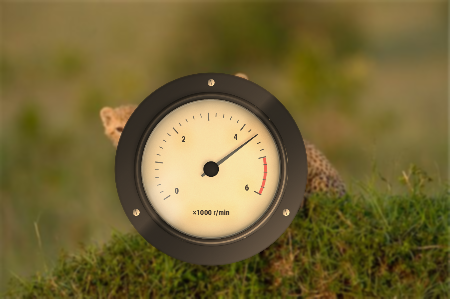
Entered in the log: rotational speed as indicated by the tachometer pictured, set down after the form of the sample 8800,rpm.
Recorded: 4400,rpm
